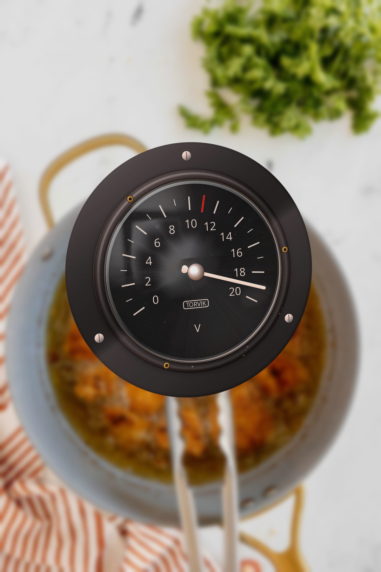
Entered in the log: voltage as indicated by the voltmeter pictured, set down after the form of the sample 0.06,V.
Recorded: 19,V
